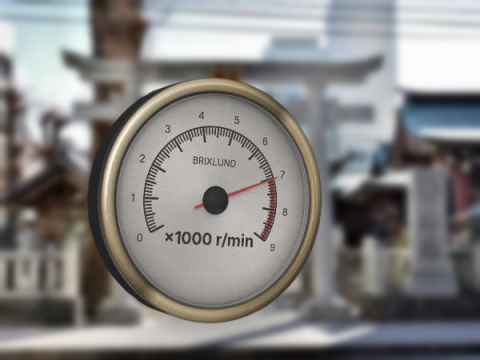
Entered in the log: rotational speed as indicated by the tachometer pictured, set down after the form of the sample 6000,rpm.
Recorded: 7000,rpm
